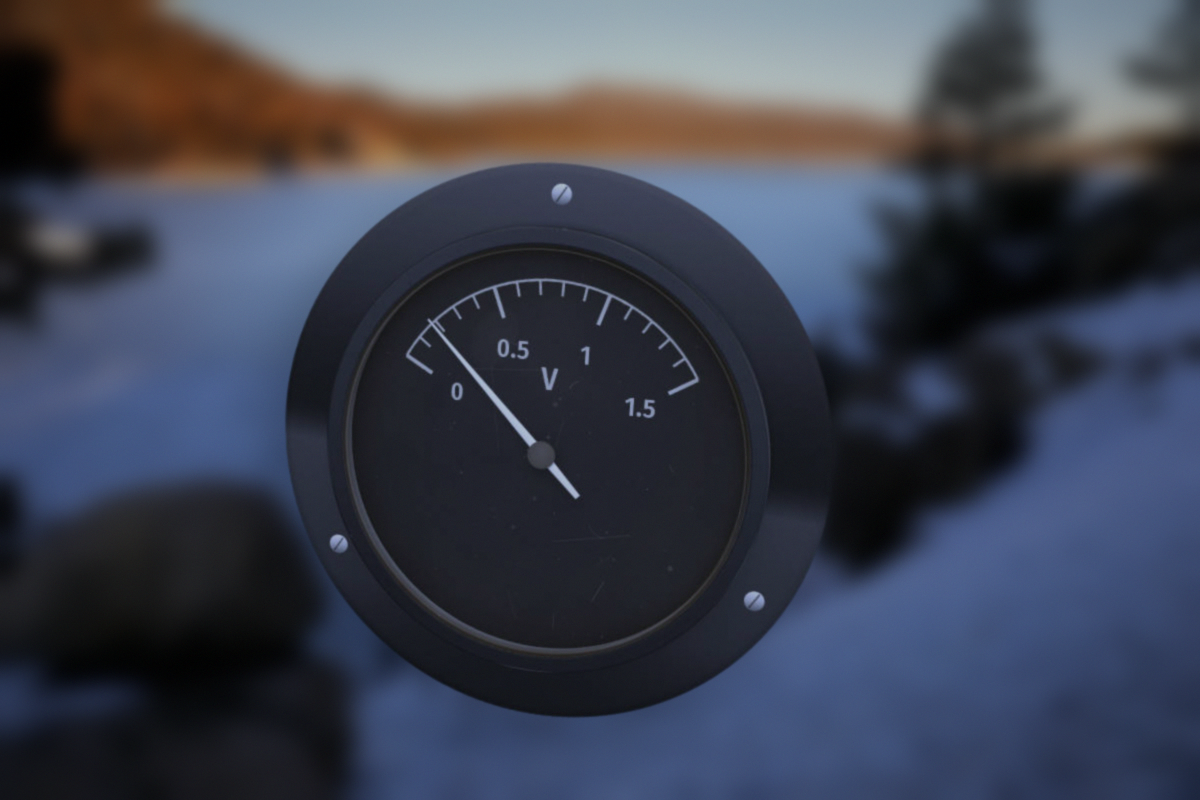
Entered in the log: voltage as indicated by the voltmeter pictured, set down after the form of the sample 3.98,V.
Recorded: 0.2,V
